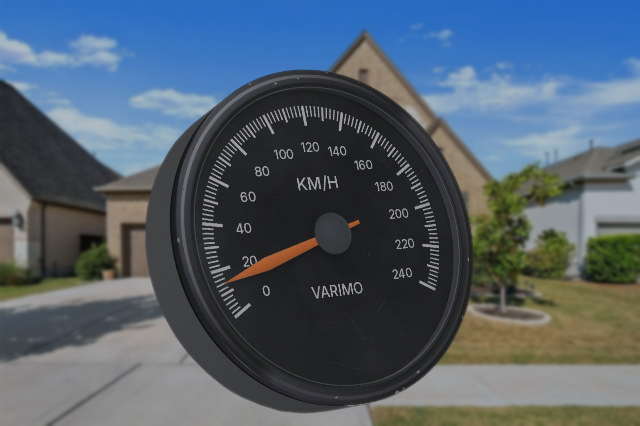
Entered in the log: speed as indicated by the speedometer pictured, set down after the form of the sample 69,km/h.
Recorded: 14,km/h
